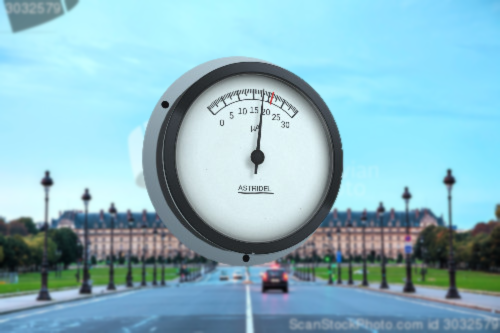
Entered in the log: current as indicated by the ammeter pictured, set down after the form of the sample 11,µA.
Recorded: 17.5,µA
